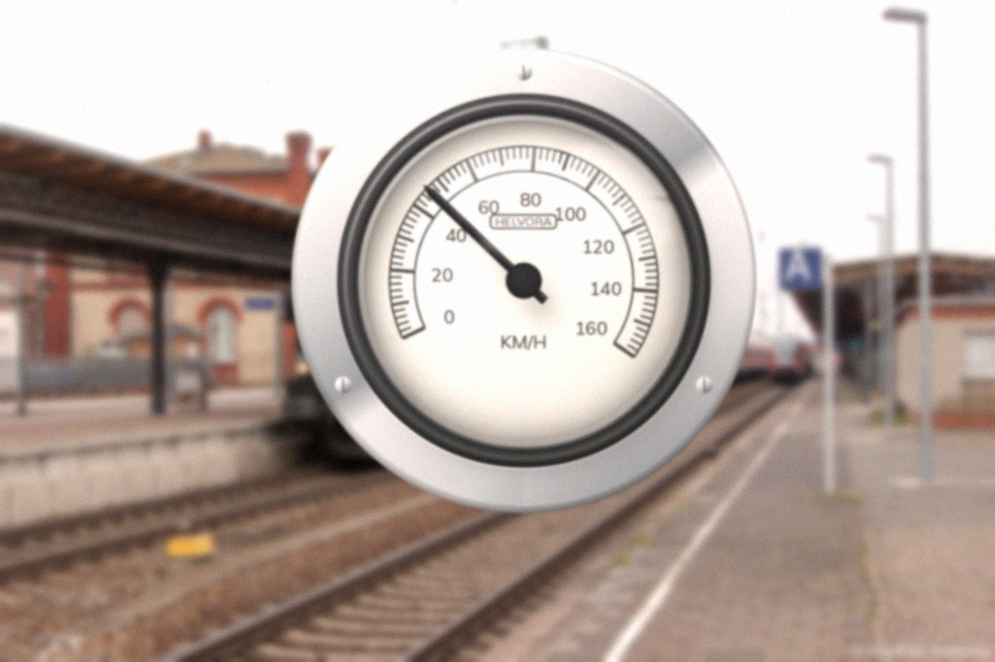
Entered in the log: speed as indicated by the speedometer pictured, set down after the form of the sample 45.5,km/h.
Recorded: 46,km/h
